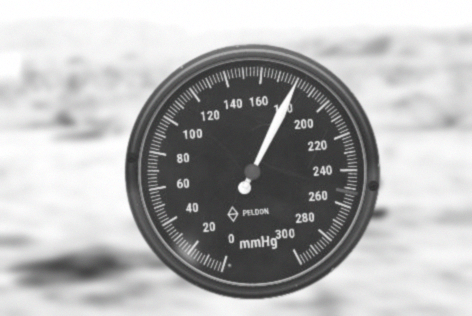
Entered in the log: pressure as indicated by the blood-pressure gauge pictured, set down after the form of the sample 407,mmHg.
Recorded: 180,mmHg
